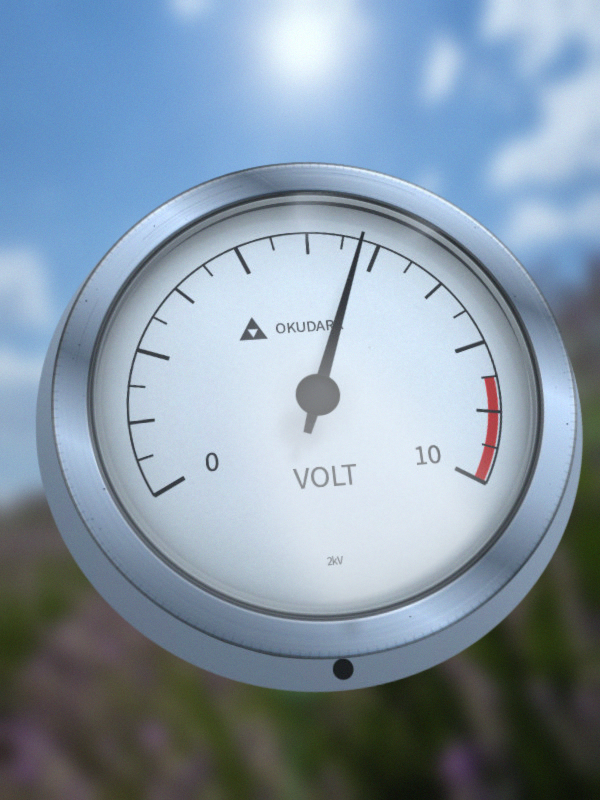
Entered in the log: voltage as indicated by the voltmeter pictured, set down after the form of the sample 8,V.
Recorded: 5.75,V
